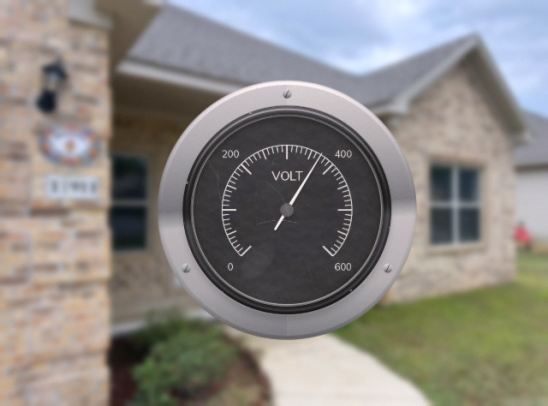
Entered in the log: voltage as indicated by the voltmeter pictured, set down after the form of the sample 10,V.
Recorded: 370,V
